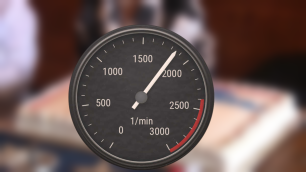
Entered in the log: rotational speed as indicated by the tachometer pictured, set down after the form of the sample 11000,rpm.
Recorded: 1850,rpm
